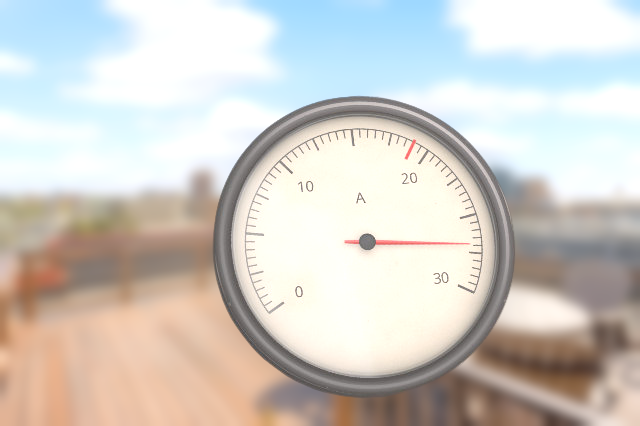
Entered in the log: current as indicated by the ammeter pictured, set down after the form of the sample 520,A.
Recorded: 27,A
